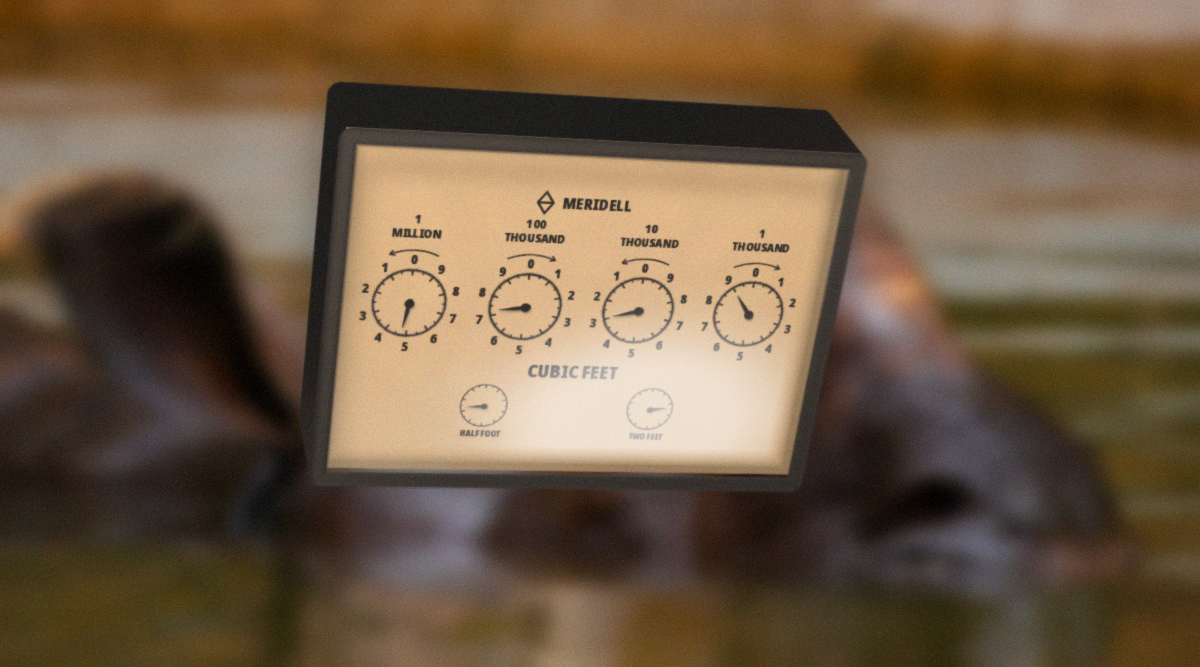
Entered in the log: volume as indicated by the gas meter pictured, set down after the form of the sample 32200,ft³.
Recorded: 472900,ft³
